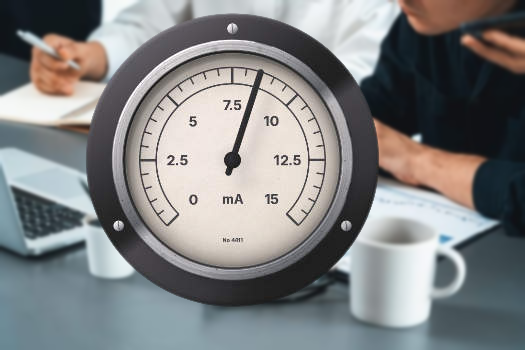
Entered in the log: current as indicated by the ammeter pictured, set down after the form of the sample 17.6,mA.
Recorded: 8.5,mA
